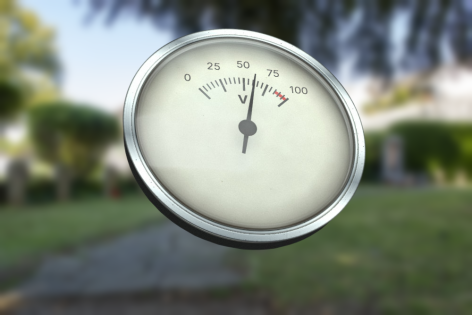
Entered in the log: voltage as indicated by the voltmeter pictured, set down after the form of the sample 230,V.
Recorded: 60,V
